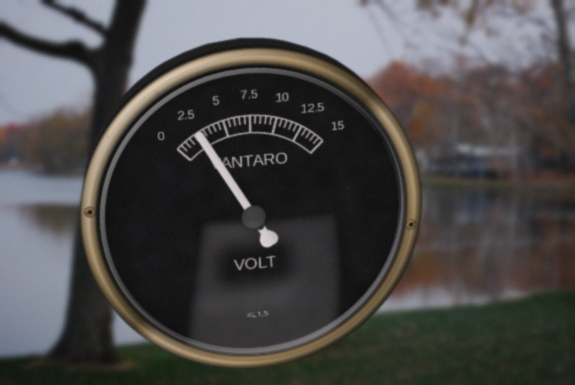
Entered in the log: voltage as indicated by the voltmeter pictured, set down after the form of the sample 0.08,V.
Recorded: 2.5,V
